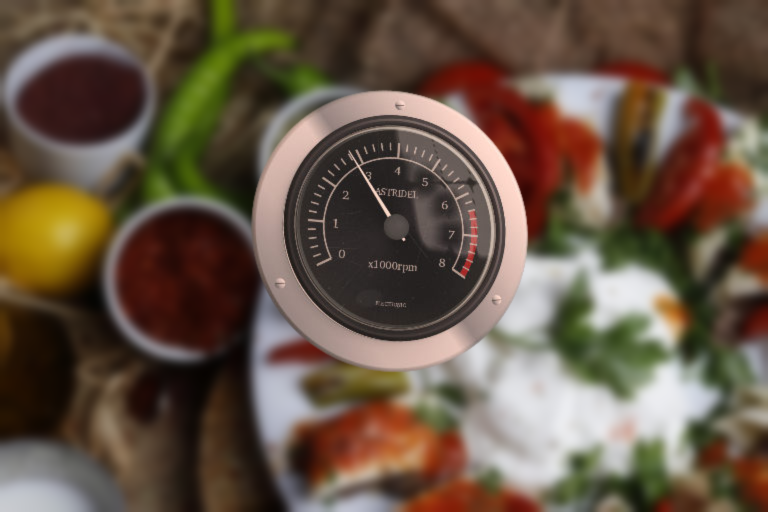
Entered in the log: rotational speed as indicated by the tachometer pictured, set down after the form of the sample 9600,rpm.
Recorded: 2800,rpm
